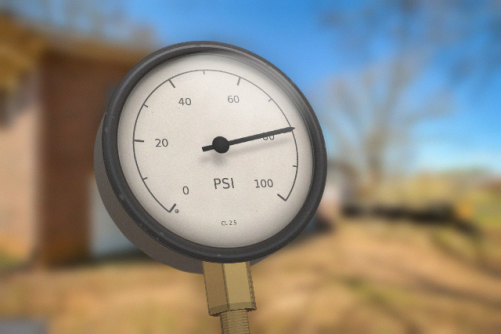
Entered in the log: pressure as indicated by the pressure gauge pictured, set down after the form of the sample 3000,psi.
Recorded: 80,psi
